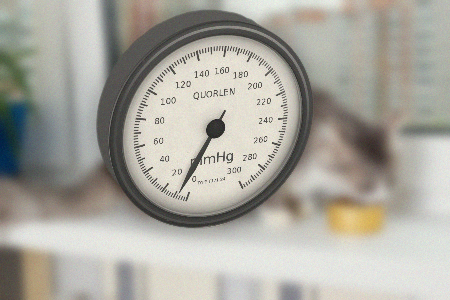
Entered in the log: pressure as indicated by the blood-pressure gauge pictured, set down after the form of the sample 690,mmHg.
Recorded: 10,mmHg
